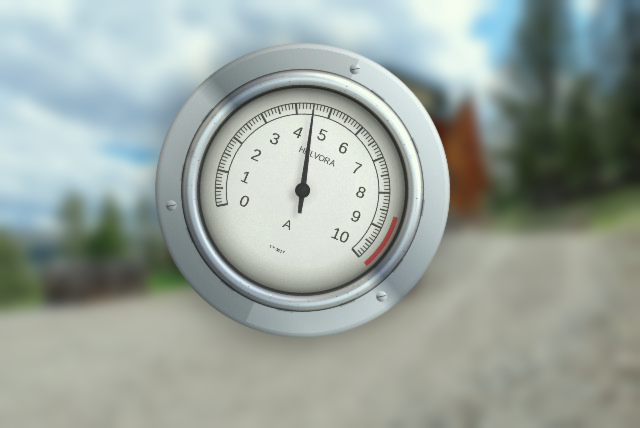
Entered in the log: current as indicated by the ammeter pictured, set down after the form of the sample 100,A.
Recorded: 4.5,A
